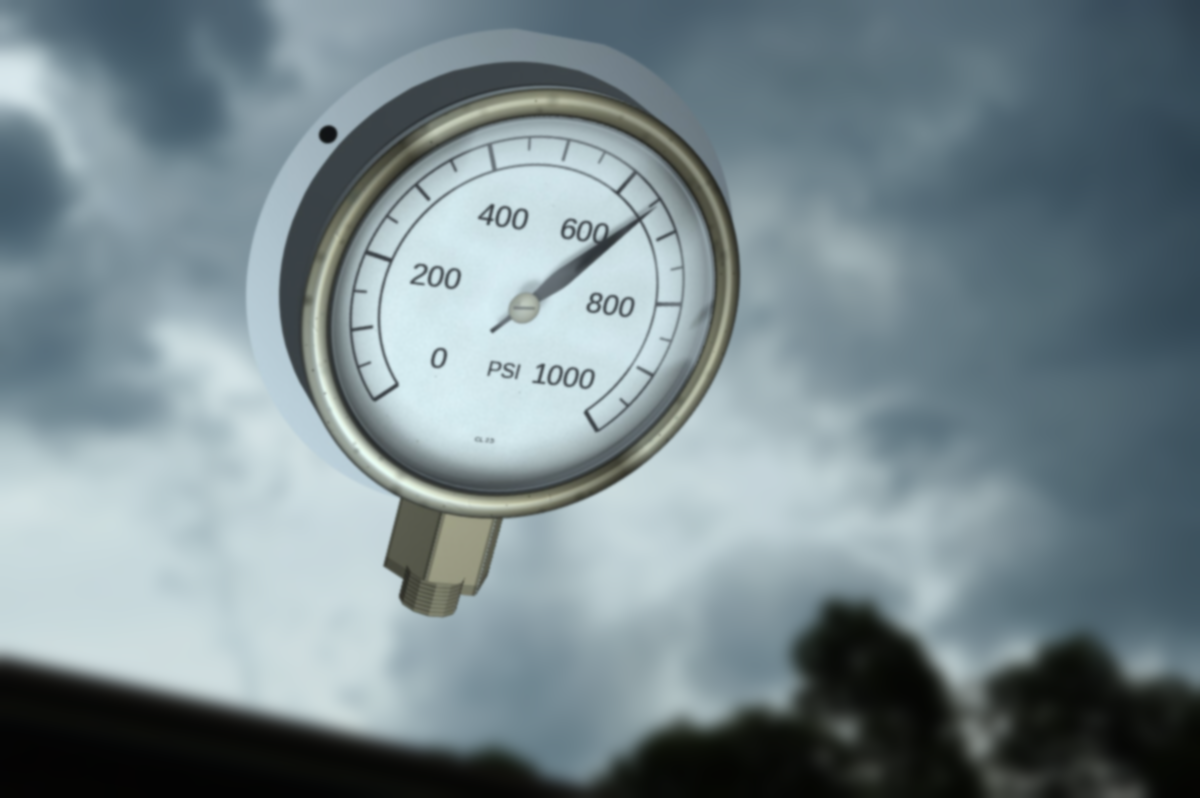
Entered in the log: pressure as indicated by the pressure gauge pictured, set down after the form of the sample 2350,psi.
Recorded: 650,psi
